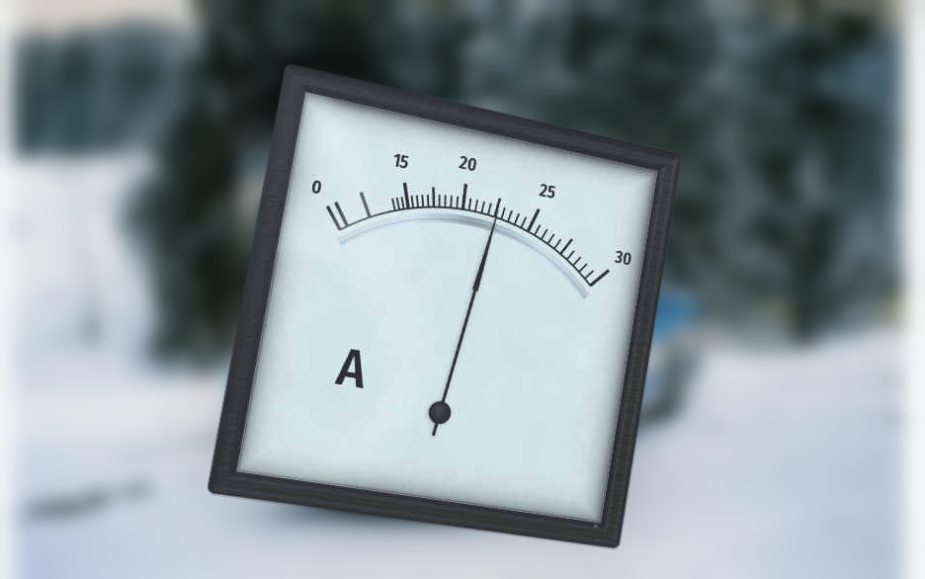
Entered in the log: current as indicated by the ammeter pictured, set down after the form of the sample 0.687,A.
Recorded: 22.5,A
